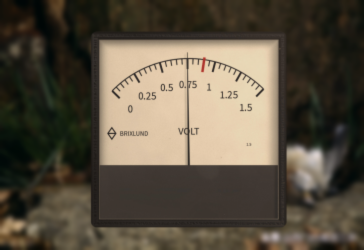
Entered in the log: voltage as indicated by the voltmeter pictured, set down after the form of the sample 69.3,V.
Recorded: 0.75,V
